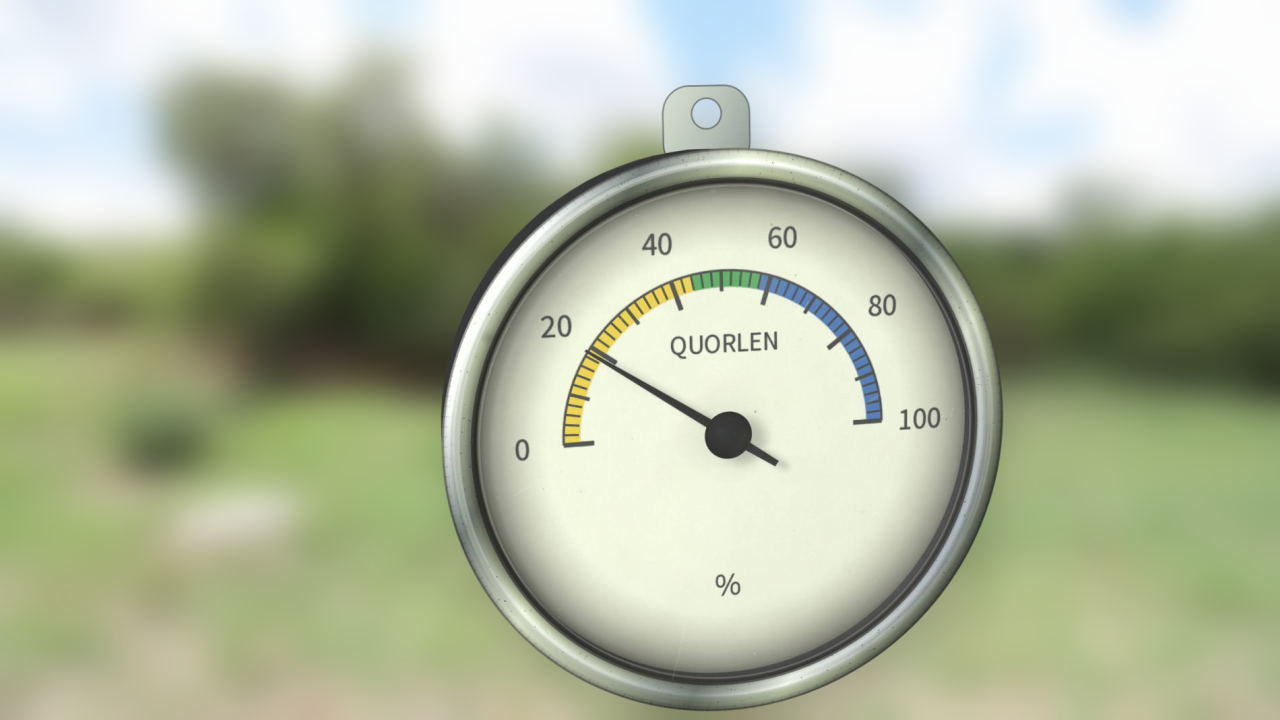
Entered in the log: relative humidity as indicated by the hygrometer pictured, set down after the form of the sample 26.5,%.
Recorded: 19,%
